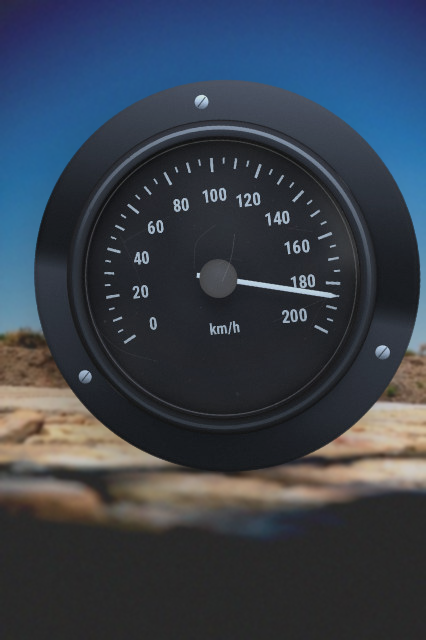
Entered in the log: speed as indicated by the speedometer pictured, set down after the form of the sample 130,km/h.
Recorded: 185,km/h
